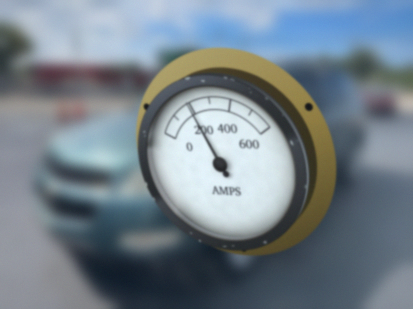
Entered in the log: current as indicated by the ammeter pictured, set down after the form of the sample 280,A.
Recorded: 200,A
